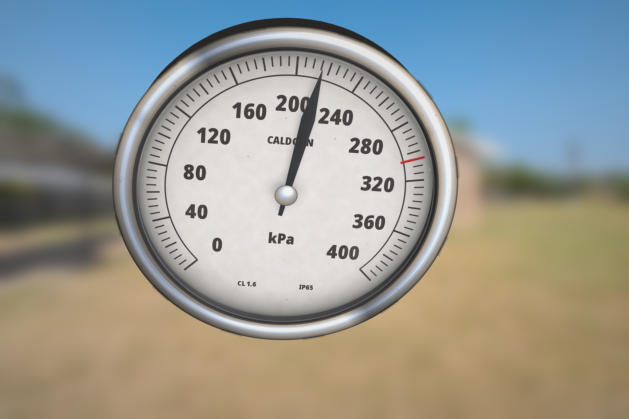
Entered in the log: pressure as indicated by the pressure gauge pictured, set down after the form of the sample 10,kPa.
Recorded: 215,kPa
